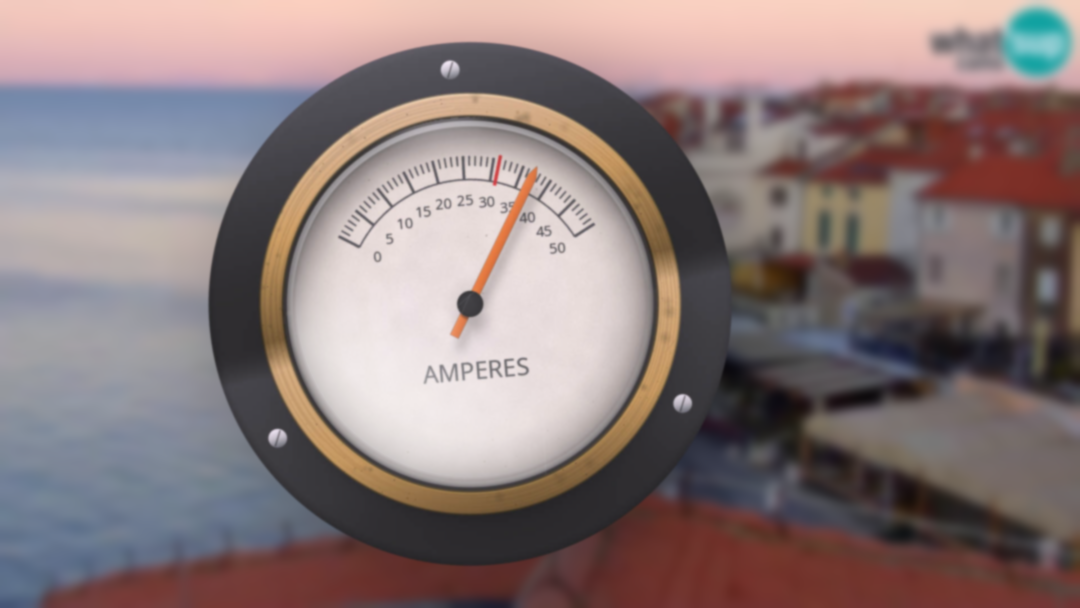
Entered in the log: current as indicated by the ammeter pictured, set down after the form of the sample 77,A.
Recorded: 37,A
